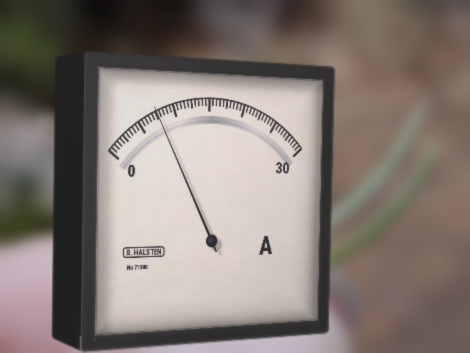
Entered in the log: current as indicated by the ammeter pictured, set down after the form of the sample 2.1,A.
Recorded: 7.5,A
